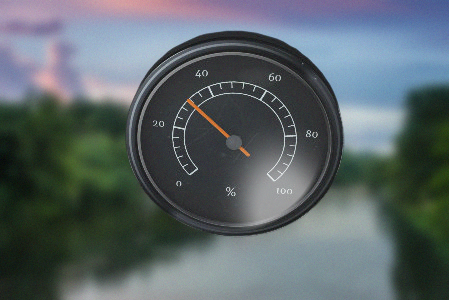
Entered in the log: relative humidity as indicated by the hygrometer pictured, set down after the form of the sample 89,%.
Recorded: 32,%
